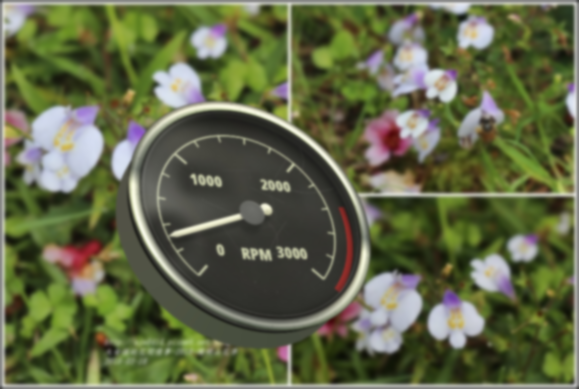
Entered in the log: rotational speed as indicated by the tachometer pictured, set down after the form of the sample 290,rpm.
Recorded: 300,rpm
